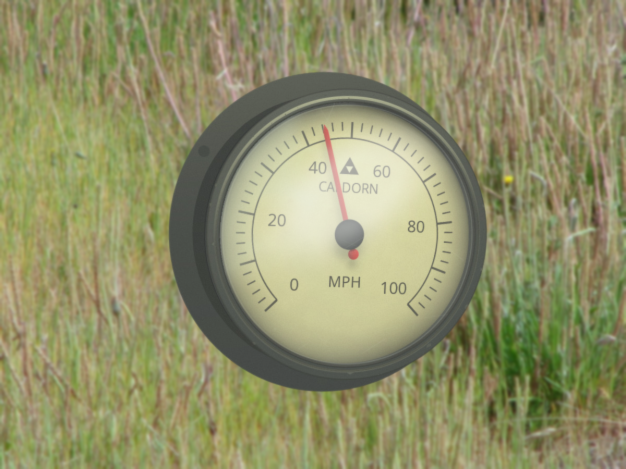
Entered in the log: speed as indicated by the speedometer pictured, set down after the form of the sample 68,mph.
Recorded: 44,mph
